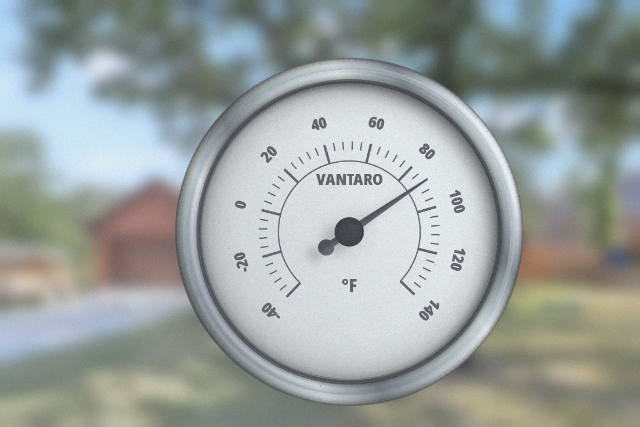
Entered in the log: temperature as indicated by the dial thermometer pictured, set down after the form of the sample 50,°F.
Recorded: 88,°F
